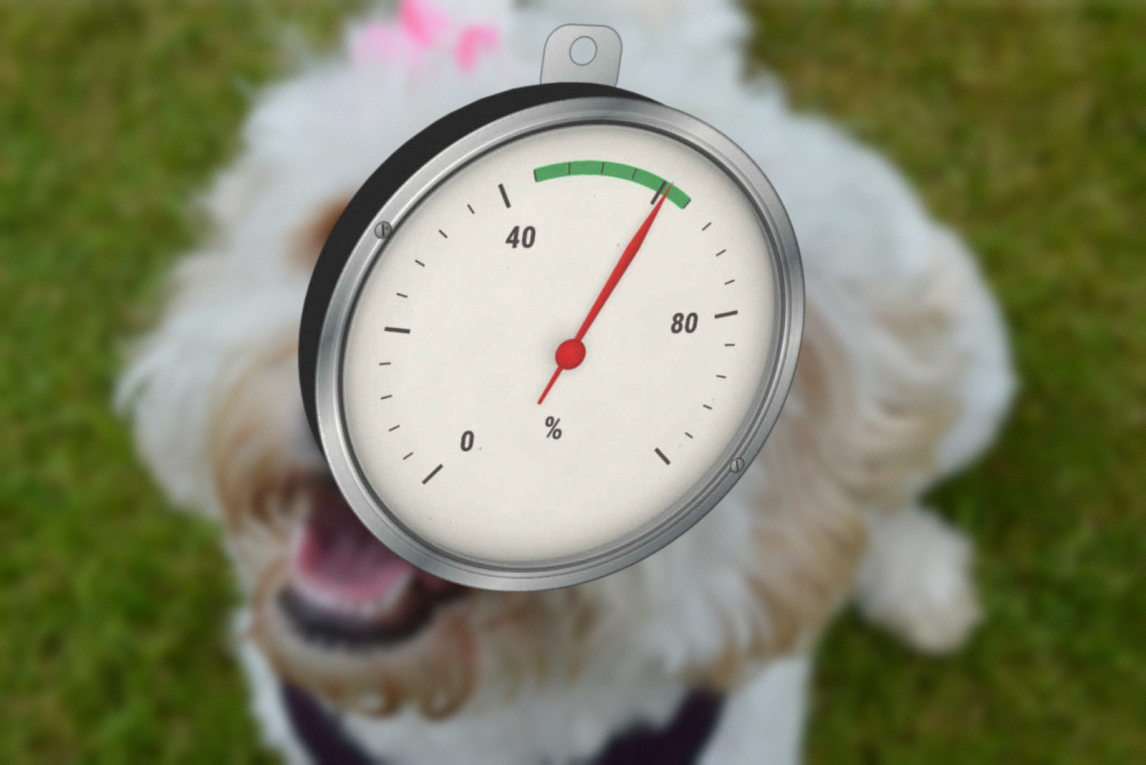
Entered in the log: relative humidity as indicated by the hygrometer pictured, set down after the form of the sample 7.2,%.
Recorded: 60,%
